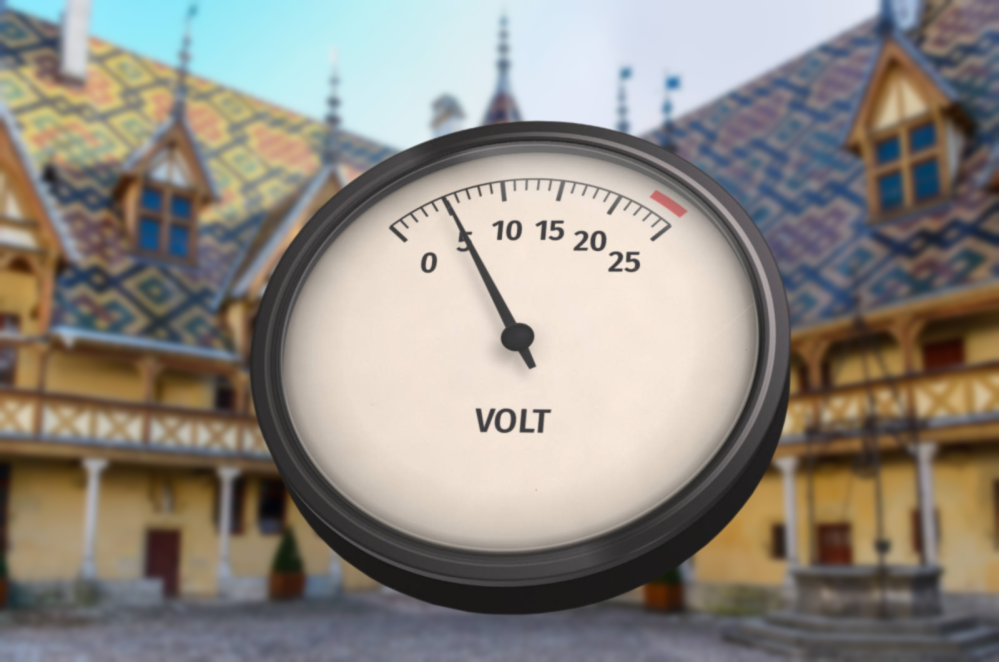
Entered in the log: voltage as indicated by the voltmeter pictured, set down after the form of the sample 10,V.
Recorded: 5,V
